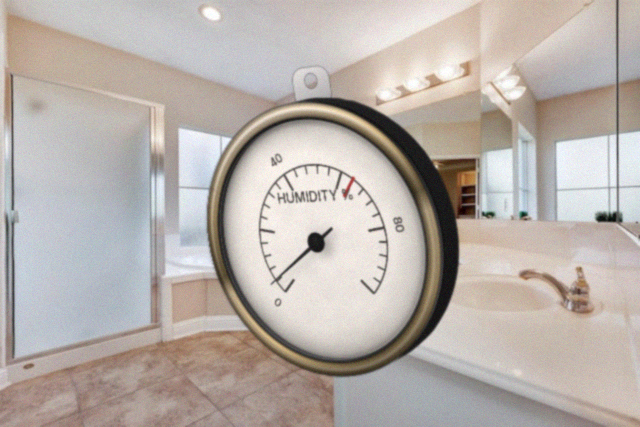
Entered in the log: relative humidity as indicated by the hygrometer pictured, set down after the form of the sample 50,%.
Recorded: 4,%
